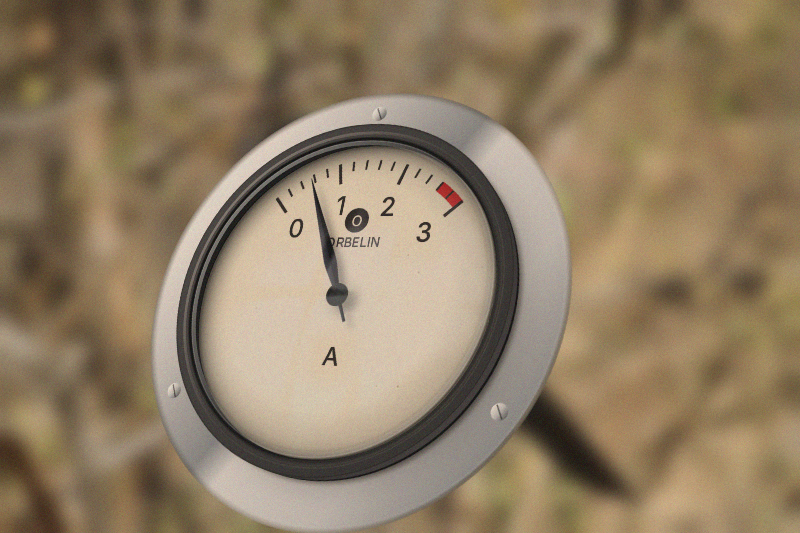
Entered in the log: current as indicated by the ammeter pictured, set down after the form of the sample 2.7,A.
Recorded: 0.6,A
